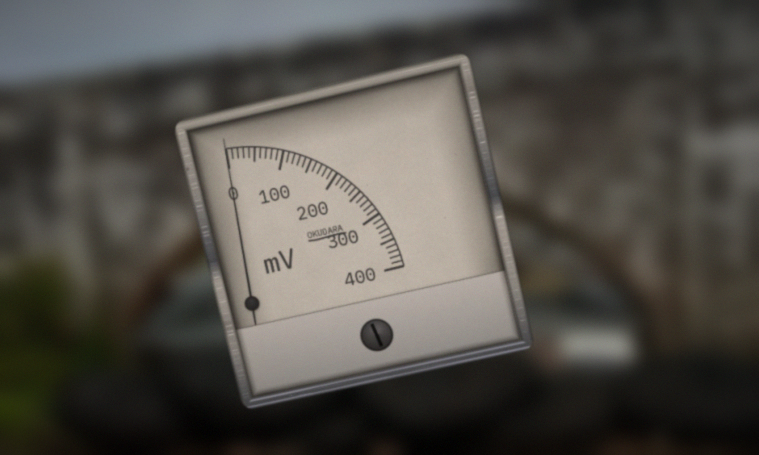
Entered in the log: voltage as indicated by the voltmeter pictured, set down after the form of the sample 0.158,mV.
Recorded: 0,mV
